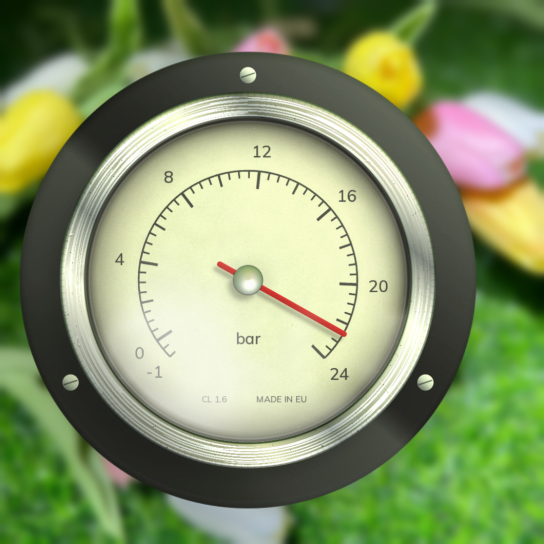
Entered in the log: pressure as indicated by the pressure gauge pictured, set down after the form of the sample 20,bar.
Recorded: 22.5,bar
